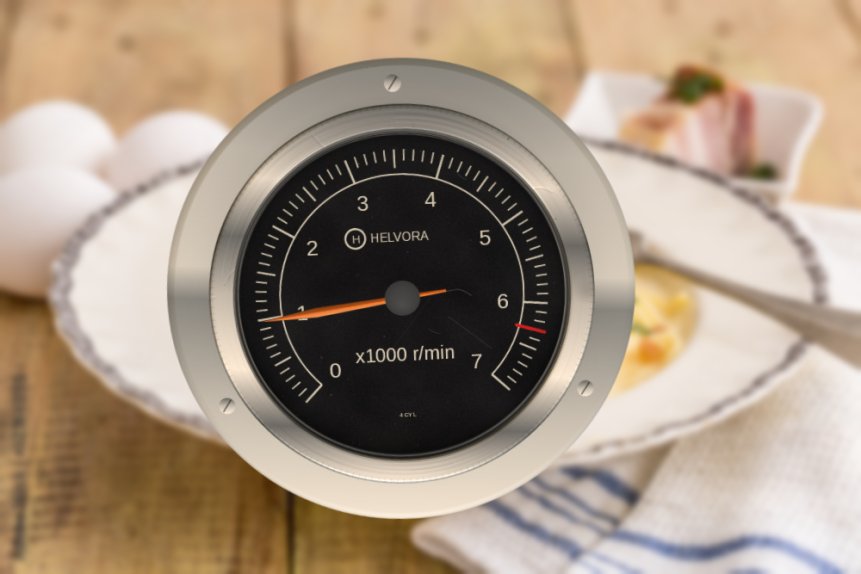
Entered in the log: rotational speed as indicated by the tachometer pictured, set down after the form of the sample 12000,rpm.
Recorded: 1000,rpm
